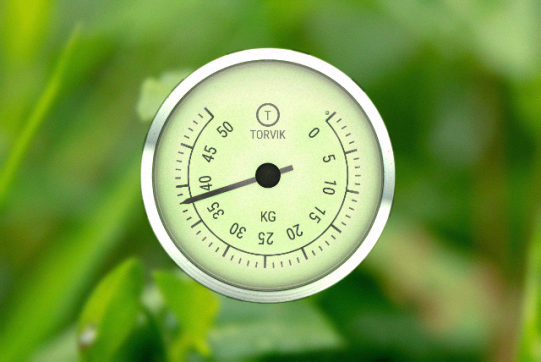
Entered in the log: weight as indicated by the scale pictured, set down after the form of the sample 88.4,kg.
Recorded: 38,kg
